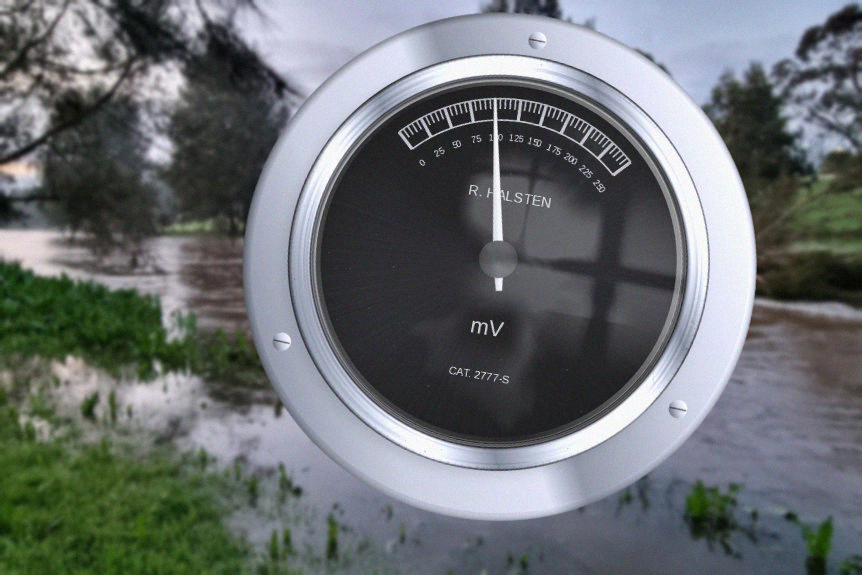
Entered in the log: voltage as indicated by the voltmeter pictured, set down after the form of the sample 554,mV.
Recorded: 100,mV
